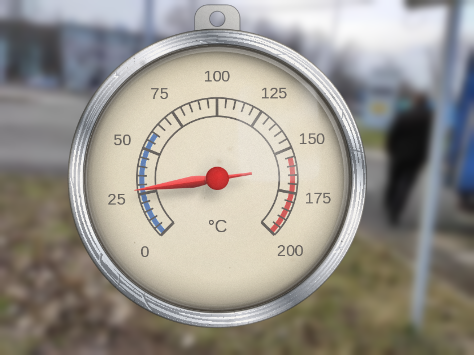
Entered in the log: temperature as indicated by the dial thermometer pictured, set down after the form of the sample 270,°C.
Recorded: 27.5,°C
